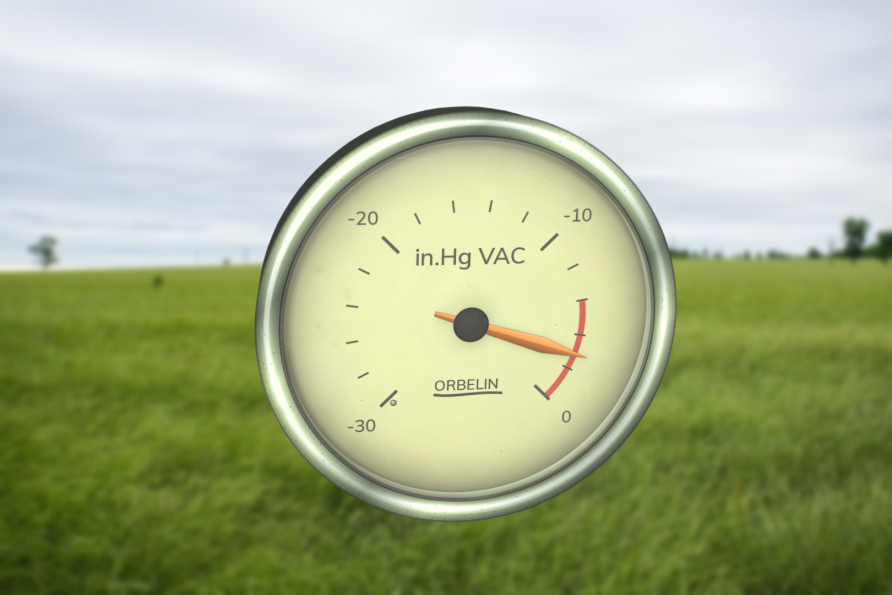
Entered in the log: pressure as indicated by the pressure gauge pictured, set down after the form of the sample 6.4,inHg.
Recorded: -3,inHg
